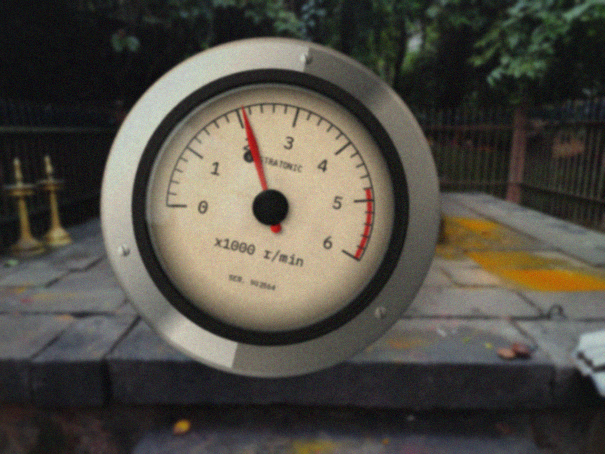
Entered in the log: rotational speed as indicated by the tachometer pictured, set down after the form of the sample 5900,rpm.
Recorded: 2100,rpm
